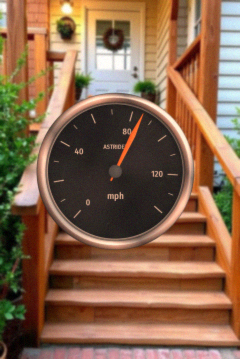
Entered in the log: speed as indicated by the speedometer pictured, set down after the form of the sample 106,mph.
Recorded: 85,mph
